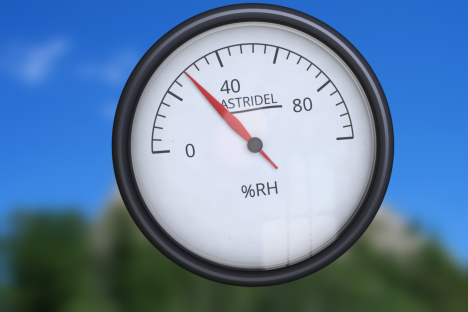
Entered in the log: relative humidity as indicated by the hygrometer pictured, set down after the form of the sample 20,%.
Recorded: 28,%
